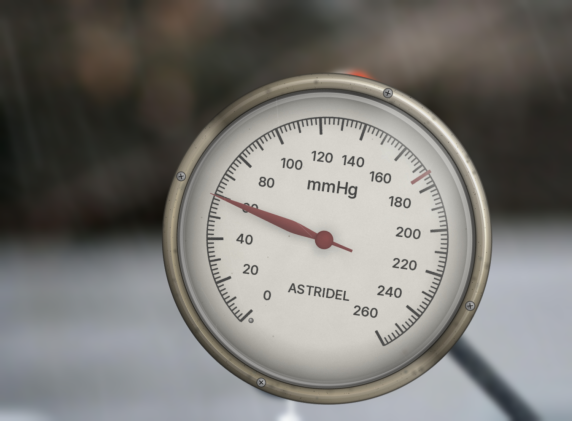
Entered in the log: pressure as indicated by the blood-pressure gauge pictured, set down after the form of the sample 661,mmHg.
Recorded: 60,mmHg
